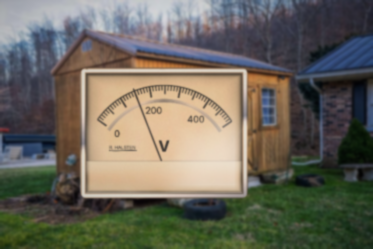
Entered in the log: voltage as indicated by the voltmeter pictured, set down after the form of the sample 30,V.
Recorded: 150,V
